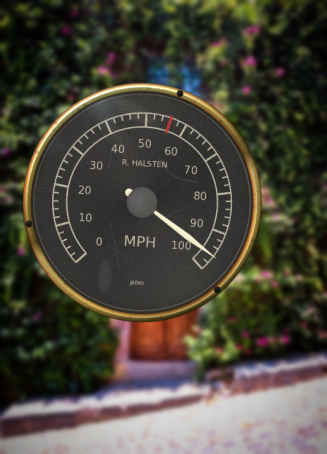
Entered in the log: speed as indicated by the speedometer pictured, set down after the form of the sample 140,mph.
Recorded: 96,mph
